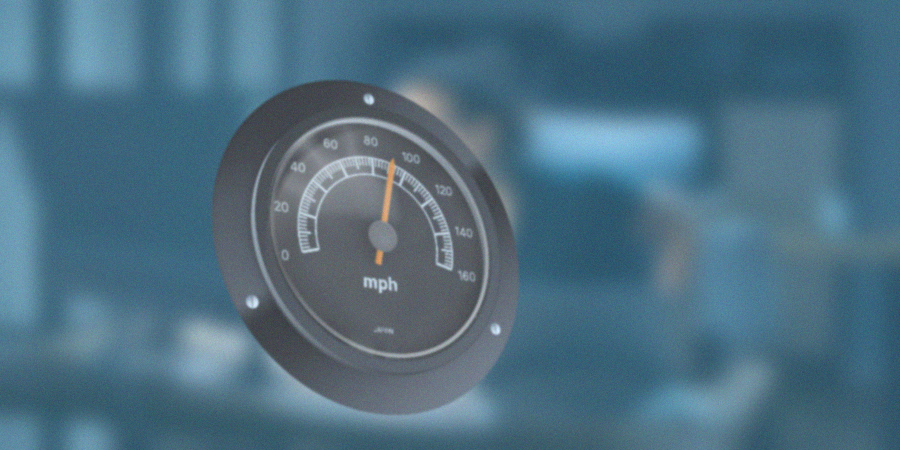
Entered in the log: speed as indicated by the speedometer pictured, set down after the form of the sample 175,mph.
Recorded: 90,mph
